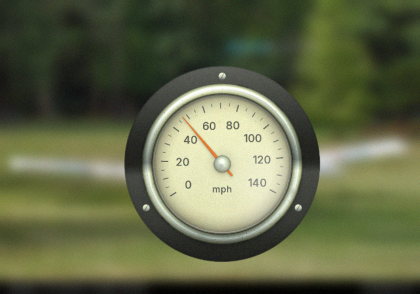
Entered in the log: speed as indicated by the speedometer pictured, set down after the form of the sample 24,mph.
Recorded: 47.5,mph
